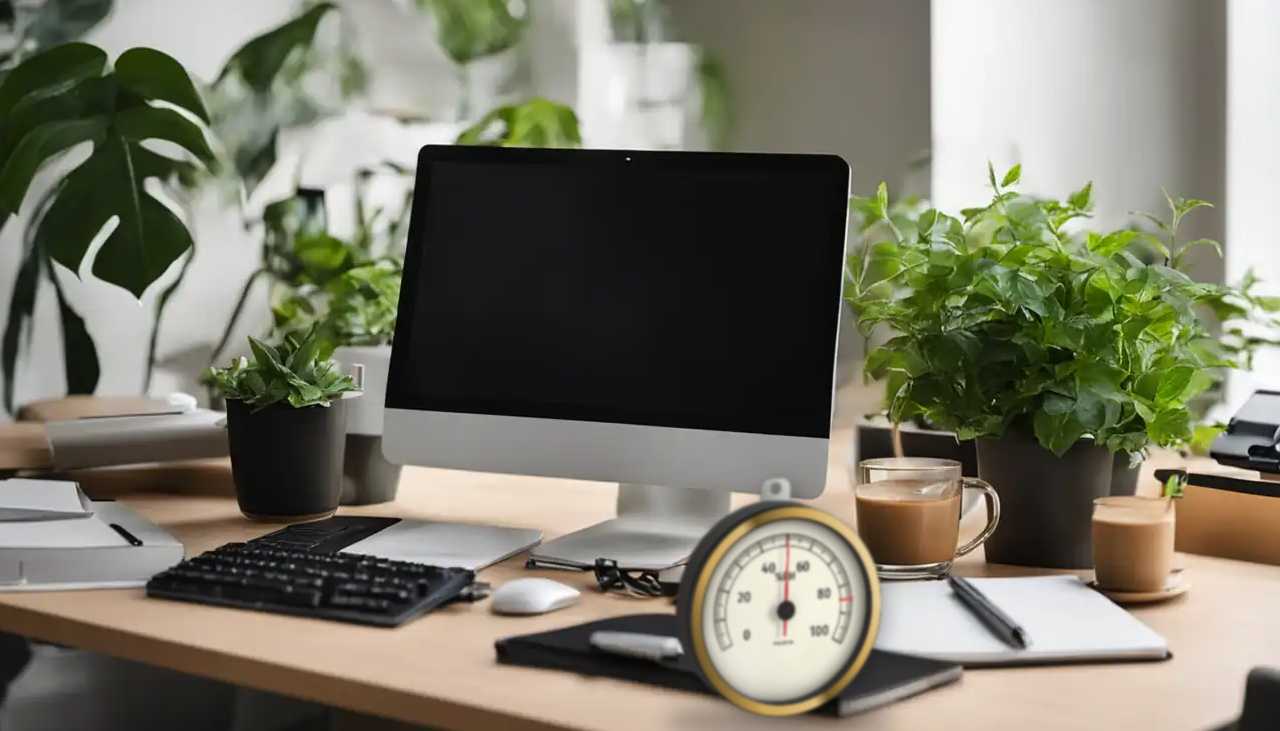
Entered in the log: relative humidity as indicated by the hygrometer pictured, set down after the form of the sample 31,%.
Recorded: 50,%
